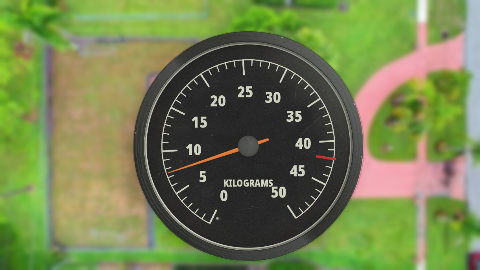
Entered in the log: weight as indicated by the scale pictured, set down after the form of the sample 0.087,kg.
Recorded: 7.5,kg
